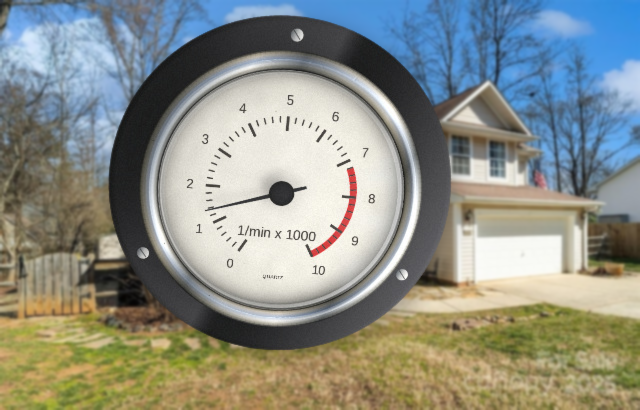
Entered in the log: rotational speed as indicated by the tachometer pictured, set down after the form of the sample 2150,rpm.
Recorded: 1400,rpm
